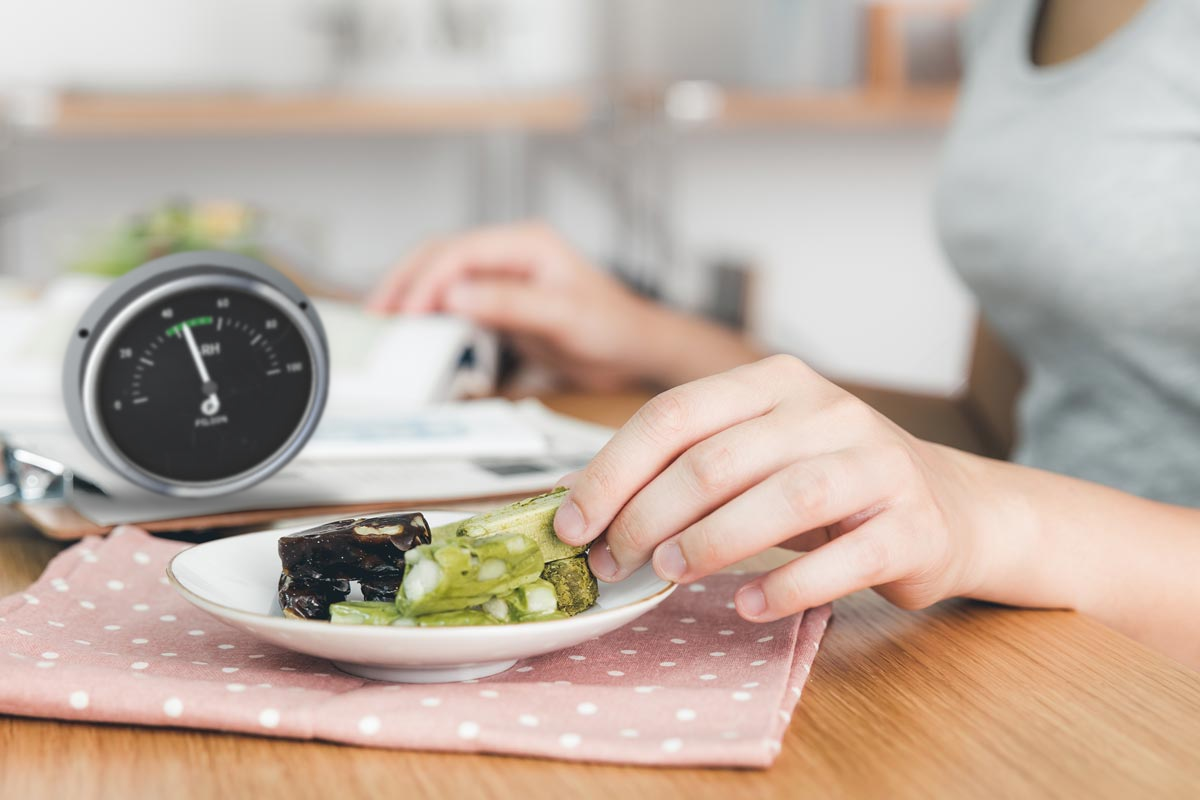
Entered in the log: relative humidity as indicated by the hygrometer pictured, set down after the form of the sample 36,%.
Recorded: 44,%
